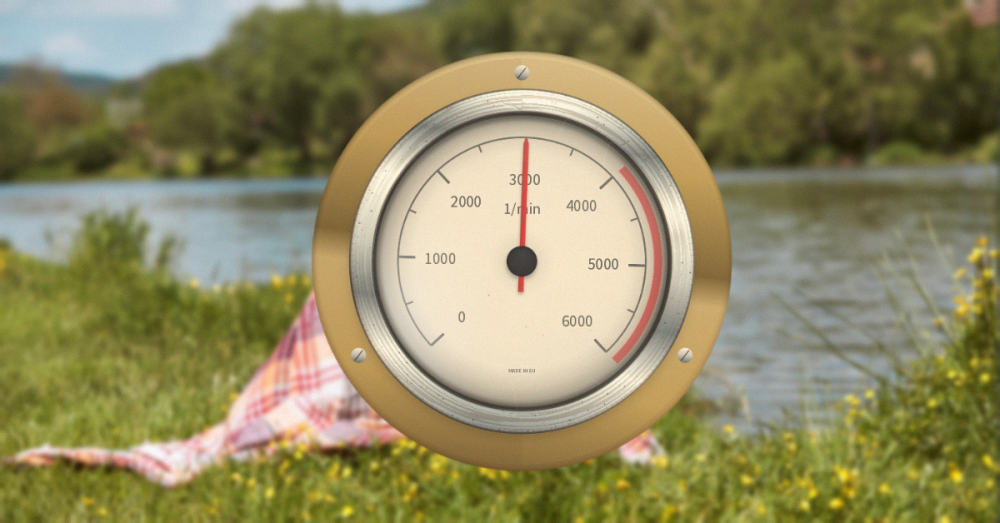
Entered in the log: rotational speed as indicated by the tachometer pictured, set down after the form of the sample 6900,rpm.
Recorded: 3000,rpm
